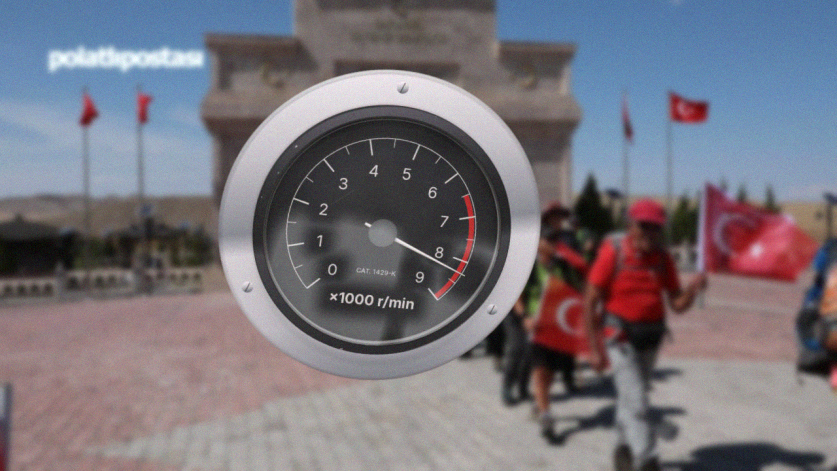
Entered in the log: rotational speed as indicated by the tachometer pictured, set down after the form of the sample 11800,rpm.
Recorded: 8250,rpm
